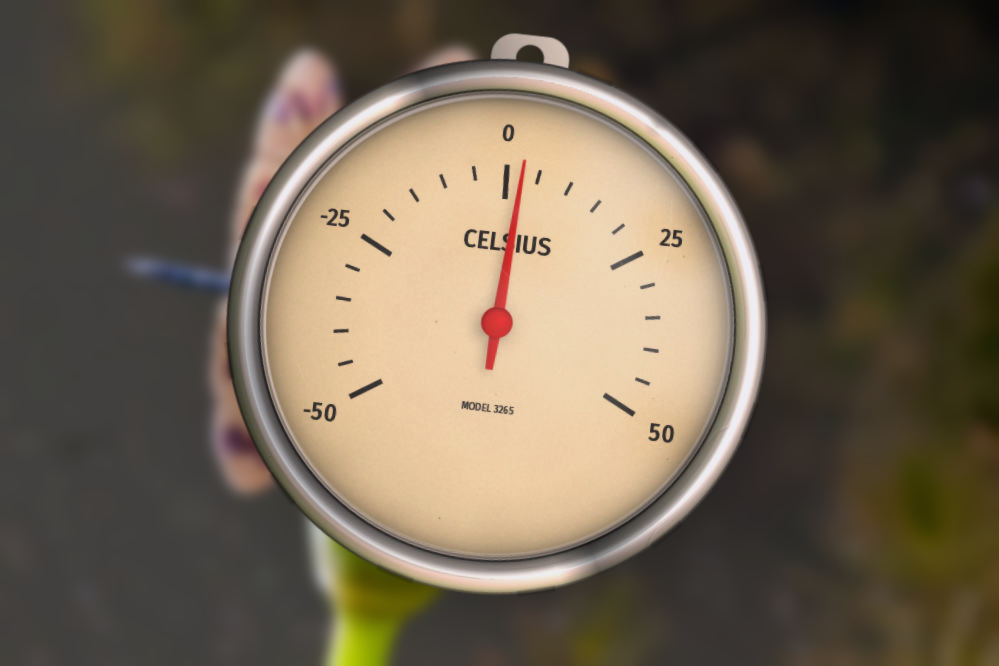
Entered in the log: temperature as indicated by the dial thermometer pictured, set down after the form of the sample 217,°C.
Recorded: 2.5,°C
